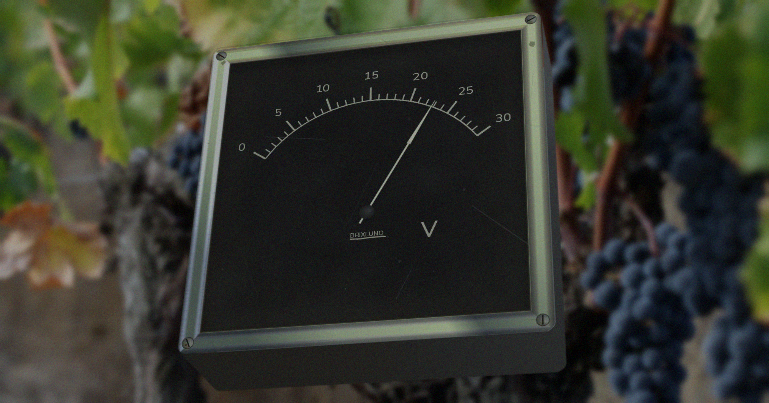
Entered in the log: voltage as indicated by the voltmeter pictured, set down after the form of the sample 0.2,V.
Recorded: 23,V
